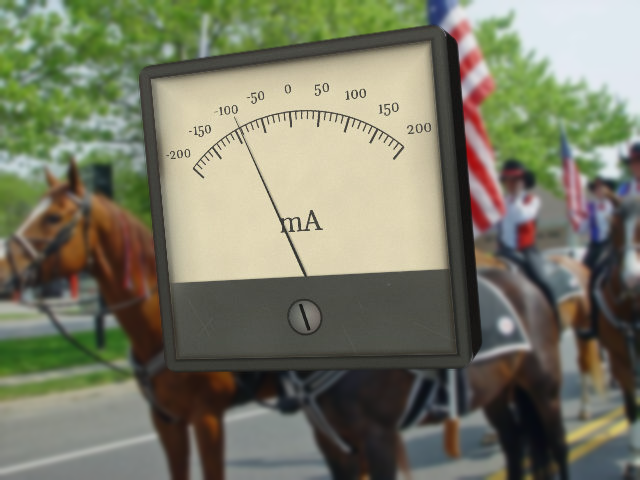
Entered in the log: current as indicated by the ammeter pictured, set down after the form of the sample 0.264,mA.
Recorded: -90,mA
